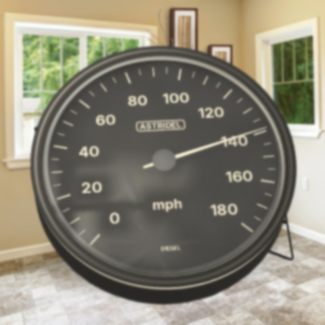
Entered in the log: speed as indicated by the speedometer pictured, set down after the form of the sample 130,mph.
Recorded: 140,mph
